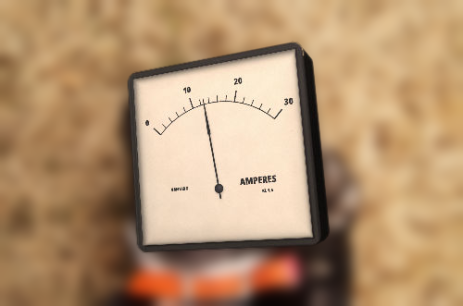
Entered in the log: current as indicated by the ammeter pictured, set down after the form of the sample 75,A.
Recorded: 13,A
